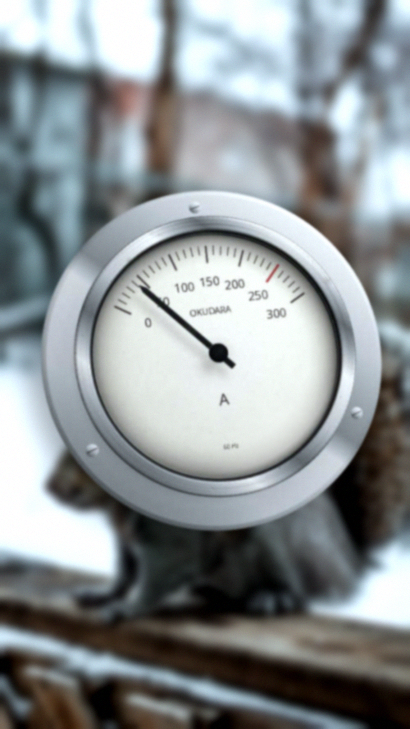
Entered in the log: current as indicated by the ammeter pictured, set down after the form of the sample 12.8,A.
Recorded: 40,A
